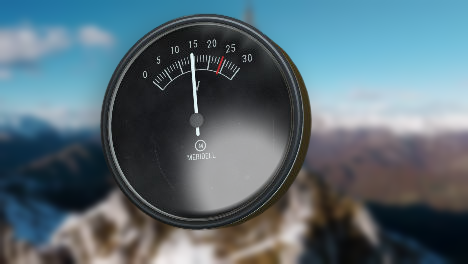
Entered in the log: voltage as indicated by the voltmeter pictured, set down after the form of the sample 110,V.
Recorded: 15,V
